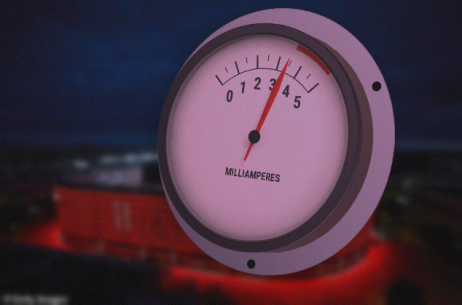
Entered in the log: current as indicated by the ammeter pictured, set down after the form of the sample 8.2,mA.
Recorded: 3.5,mA
